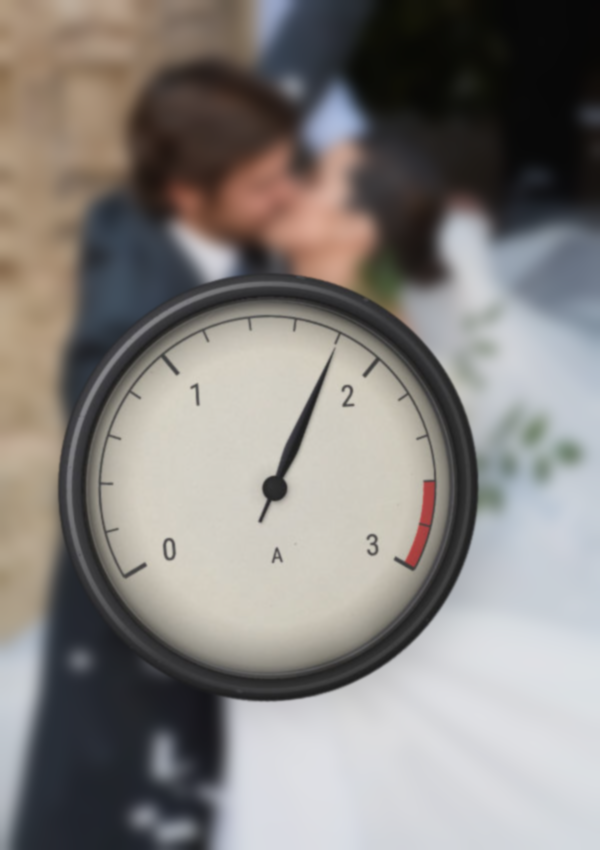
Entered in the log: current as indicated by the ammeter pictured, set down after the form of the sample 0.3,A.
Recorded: 1.8,A
